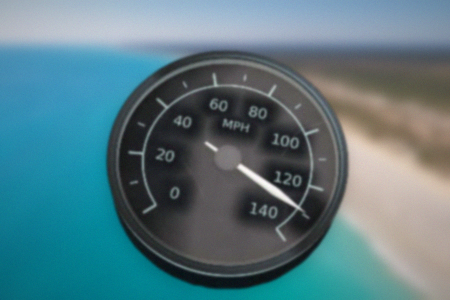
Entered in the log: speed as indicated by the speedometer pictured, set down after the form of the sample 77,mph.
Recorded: 130,mph
